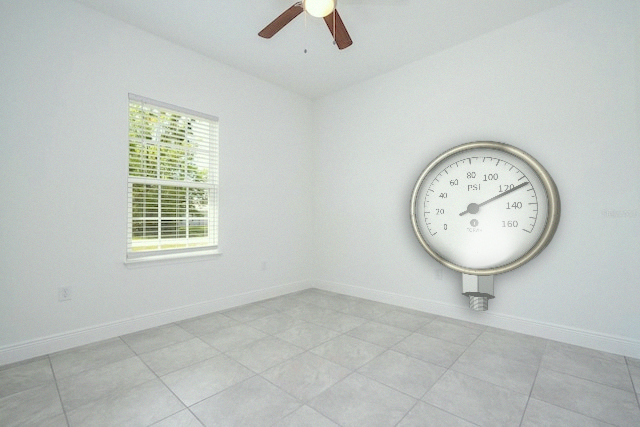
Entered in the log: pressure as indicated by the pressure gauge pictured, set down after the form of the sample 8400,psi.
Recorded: 125,psi
